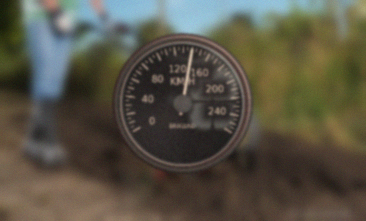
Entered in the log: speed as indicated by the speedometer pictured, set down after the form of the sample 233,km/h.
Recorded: 140,km/h
